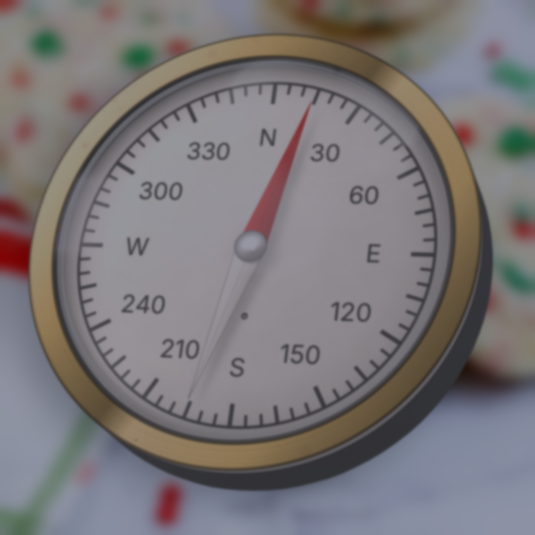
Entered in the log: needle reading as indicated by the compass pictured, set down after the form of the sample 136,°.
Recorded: 15,°
